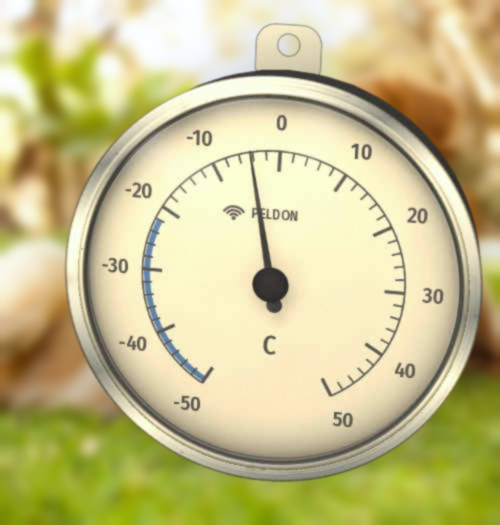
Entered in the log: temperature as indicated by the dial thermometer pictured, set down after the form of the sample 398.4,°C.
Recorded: -4,°C
